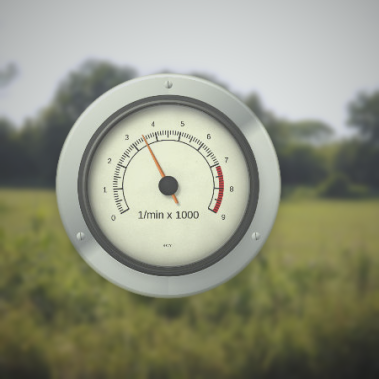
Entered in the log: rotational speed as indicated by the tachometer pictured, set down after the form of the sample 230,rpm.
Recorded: 3500,rpm
